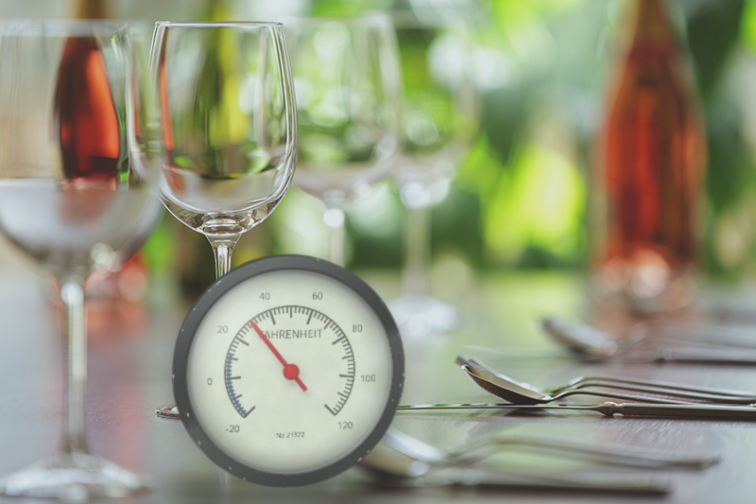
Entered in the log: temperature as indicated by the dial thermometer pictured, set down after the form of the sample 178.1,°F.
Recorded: 30,°F
